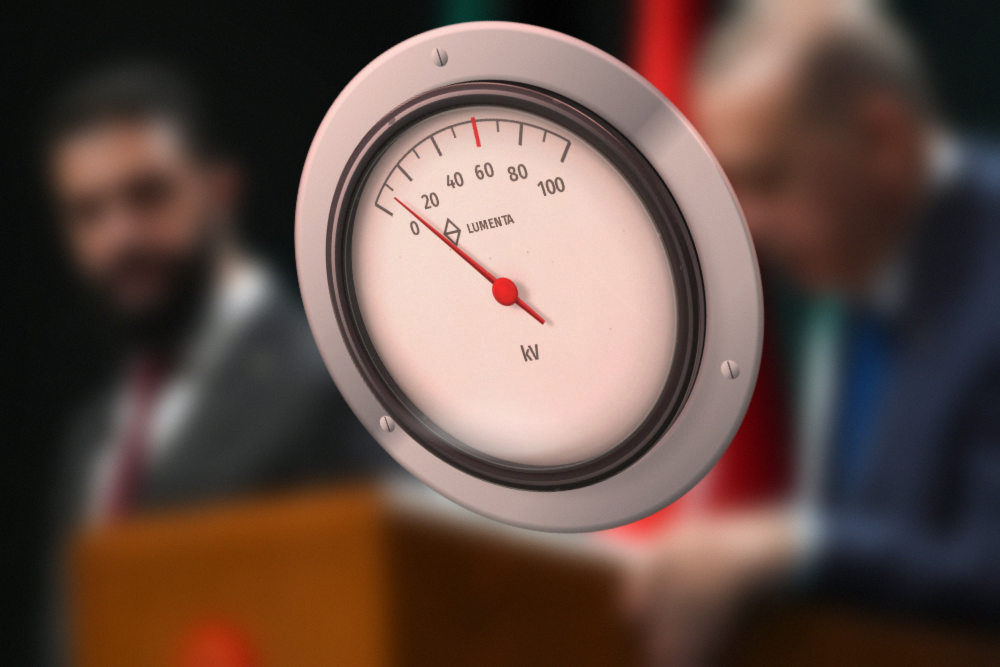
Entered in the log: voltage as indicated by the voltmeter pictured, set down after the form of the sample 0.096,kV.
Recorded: 10,kV
